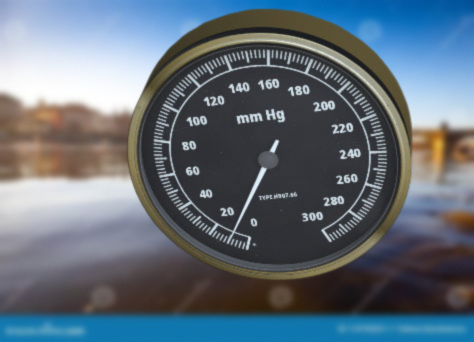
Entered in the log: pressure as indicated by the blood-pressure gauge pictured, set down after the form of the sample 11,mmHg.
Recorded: 10,mmHg
